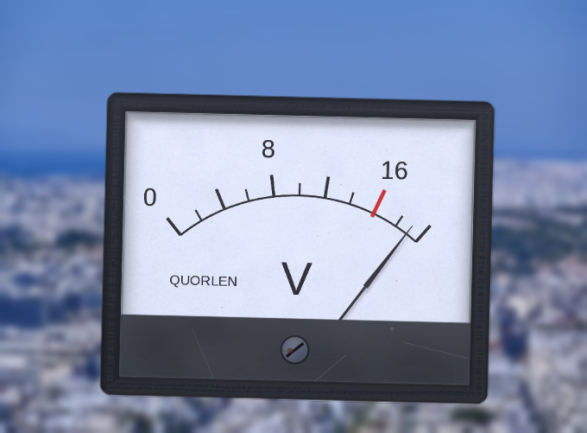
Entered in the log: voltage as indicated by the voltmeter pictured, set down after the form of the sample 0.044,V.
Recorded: 19,V
